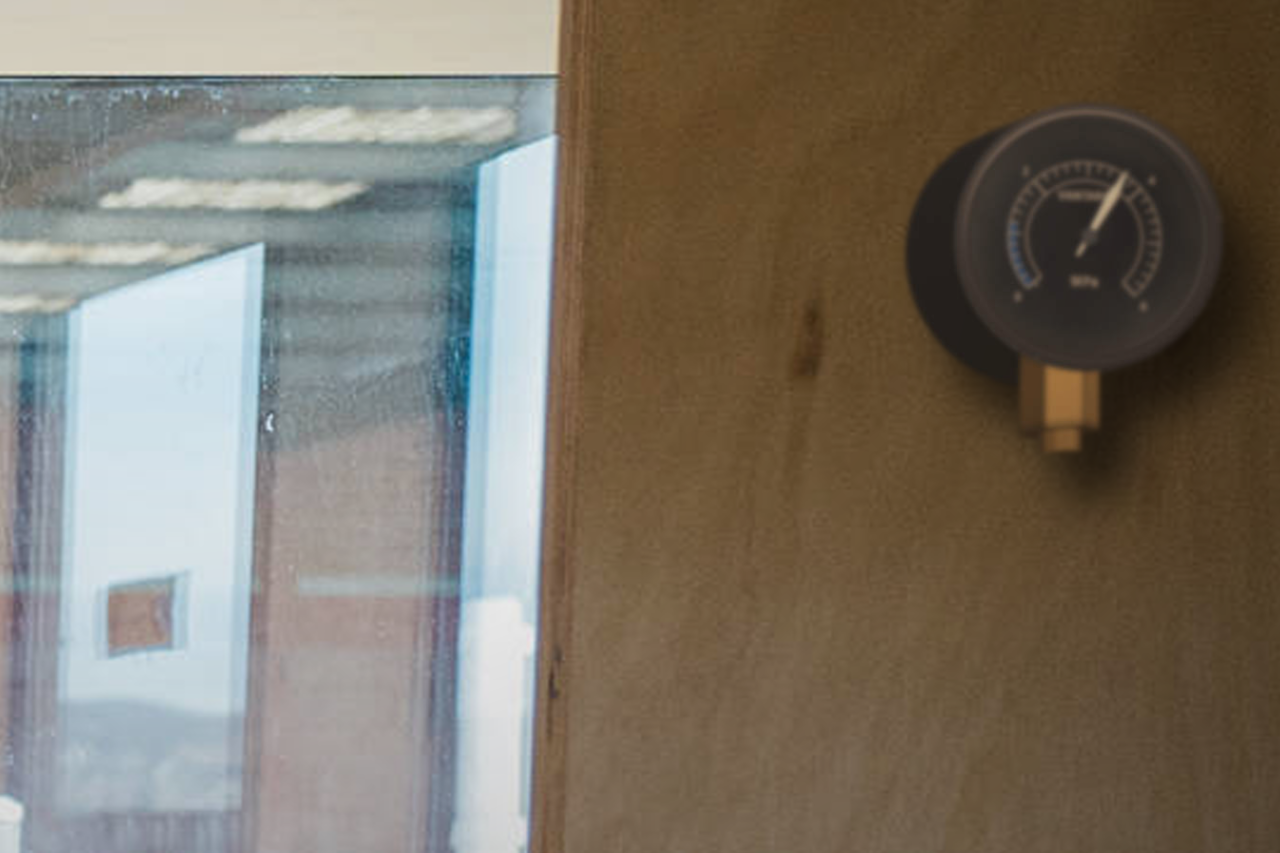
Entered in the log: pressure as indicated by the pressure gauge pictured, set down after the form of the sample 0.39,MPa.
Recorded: 3.6,MPa
